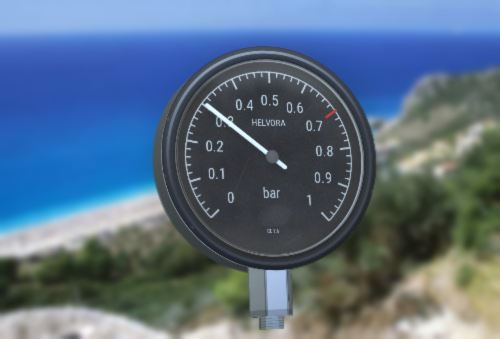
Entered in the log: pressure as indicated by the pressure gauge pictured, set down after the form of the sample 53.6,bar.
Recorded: 0.3,bar
